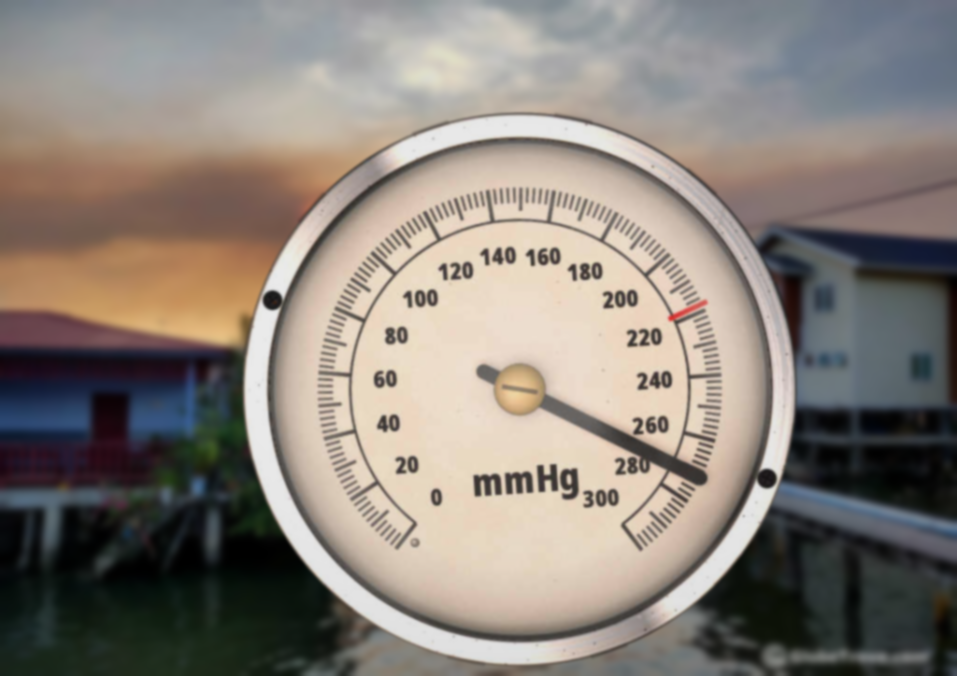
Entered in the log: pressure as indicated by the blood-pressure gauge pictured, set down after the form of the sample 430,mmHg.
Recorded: 272,mmHg
